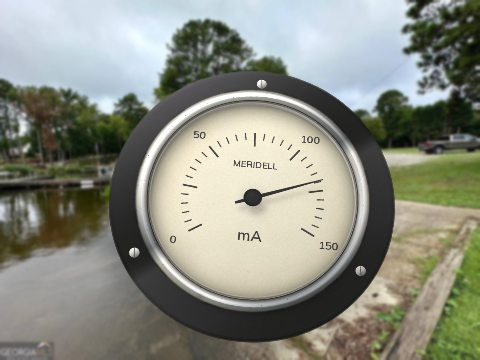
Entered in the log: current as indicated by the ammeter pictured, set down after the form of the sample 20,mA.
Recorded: 120,mA
